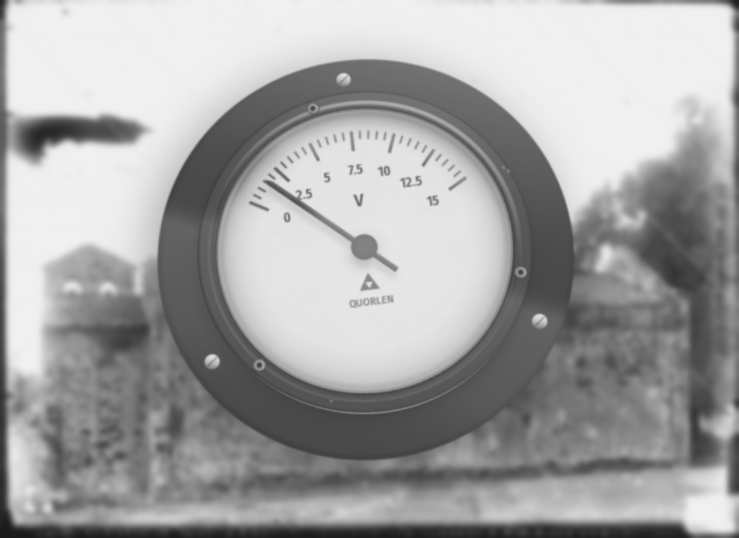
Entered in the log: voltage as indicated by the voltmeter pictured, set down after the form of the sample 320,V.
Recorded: 1.5,V
